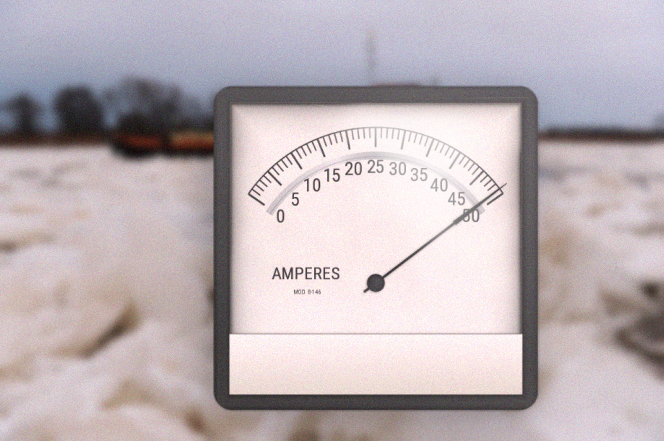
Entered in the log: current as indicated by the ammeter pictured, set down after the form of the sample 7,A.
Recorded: 49,A
